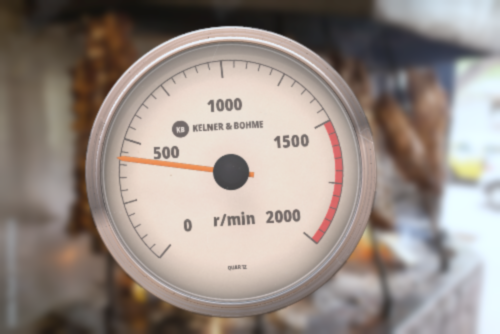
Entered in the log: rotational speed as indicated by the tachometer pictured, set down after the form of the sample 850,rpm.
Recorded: 425,rpm
